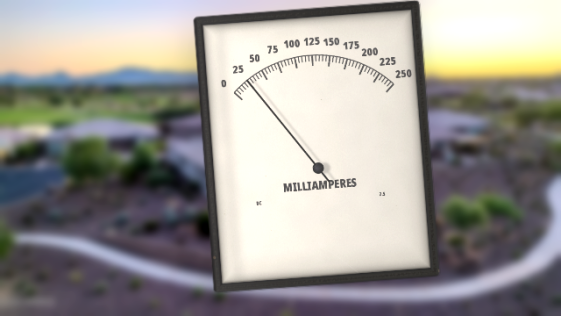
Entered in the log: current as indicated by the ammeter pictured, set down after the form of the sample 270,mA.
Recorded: 25,mA
